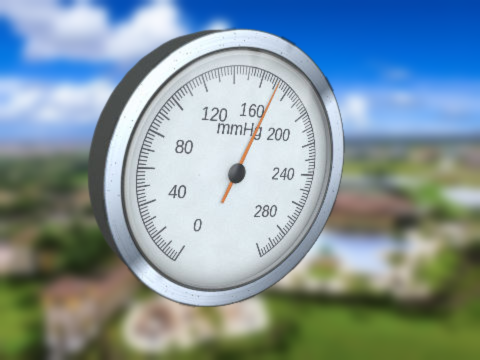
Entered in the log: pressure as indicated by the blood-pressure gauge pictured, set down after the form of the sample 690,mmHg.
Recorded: 170,mmHg
